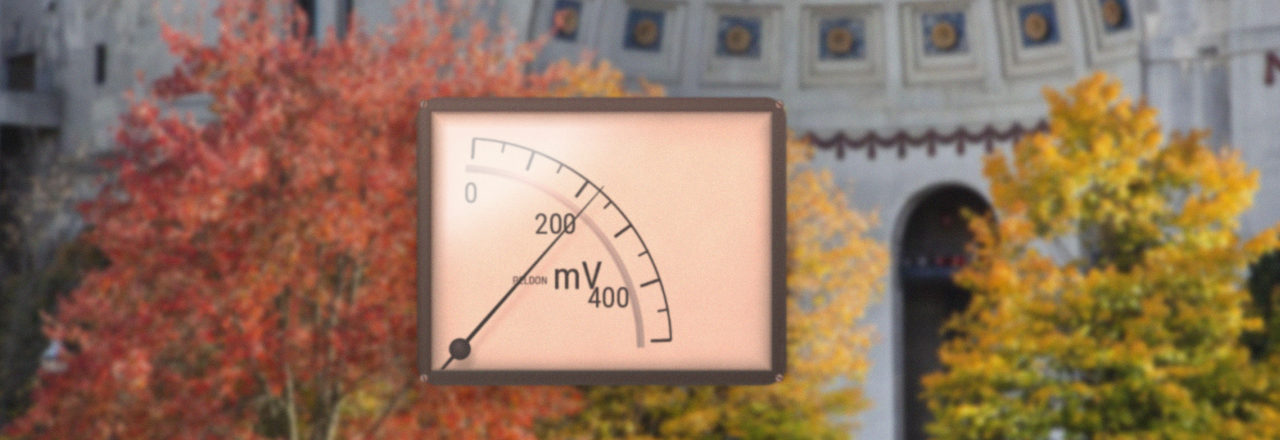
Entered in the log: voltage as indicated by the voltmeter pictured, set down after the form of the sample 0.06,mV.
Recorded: 225,mV
